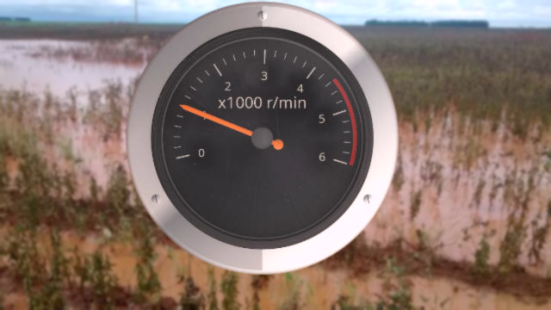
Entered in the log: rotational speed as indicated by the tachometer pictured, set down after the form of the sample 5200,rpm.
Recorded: 1000,rpm
